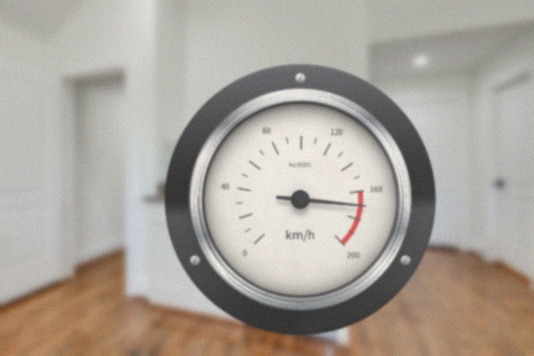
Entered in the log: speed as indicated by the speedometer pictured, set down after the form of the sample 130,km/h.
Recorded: 170,km/h
